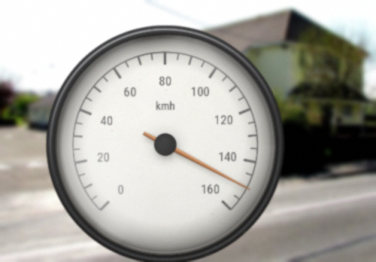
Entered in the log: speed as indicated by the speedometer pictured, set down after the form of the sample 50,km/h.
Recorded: 150,km/h
